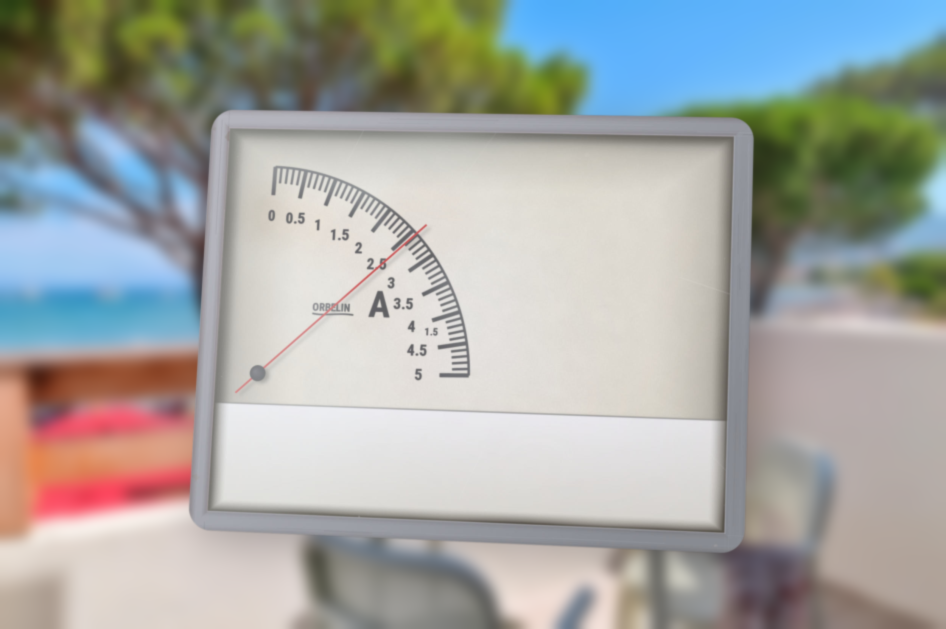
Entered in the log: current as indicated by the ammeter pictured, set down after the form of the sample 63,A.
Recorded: 2.6,A
